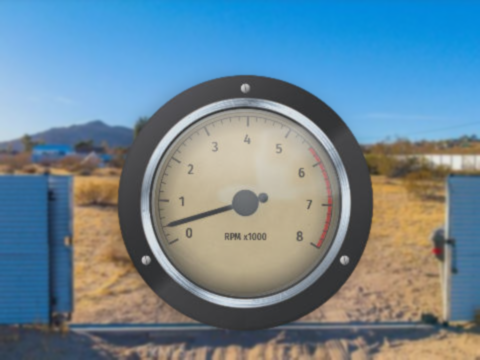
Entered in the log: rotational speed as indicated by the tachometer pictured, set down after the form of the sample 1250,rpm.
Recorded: 400,rpm
